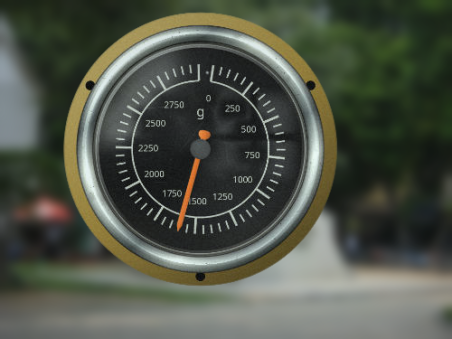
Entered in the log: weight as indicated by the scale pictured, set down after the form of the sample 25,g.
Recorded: 1600,g
